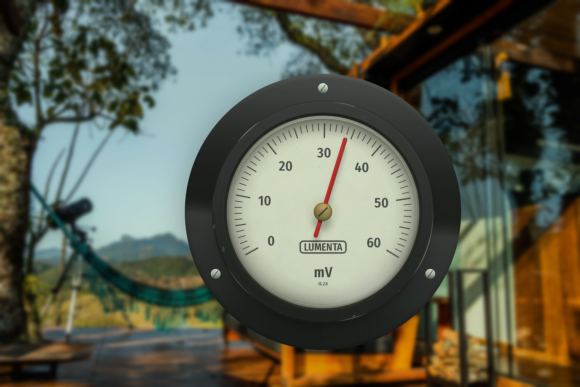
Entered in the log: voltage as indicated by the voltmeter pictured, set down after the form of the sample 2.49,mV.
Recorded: 34,mV
